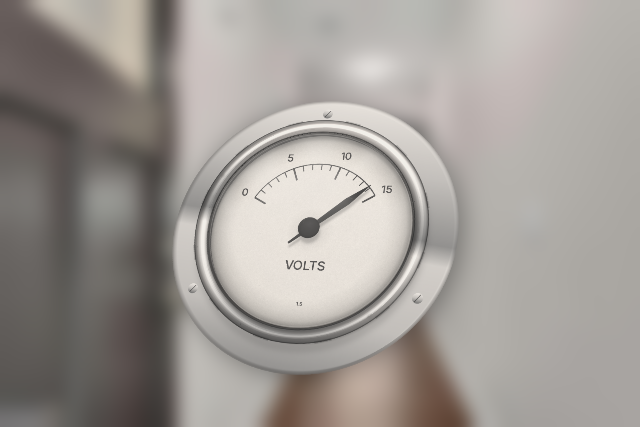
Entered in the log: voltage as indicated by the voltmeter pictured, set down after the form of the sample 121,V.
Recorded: 14,V
